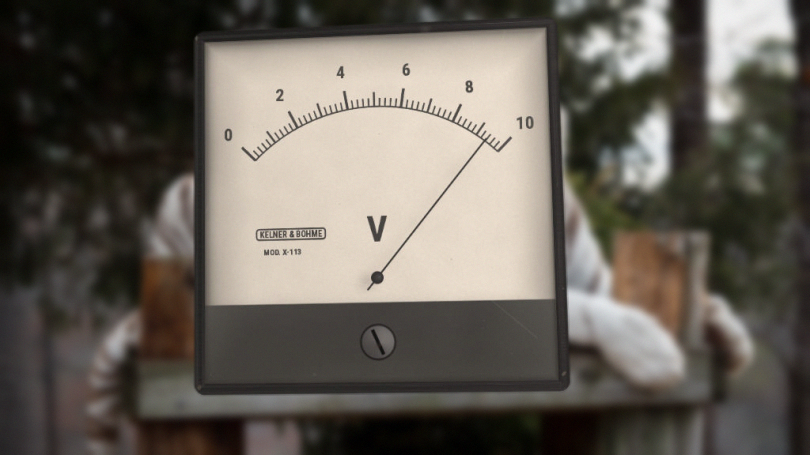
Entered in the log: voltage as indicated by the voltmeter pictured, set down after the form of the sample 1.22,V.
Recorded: 9.4,V
